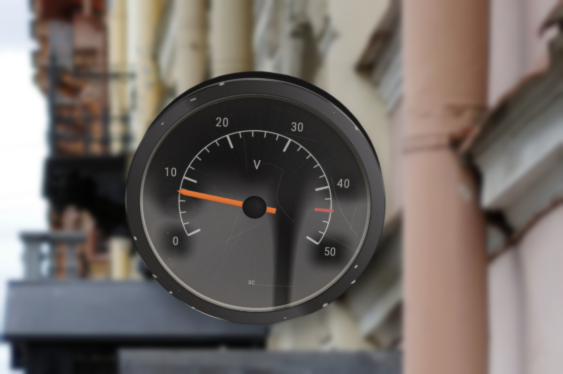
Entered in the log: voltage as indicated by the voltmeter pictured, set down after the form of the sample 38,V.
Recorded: 8,V
